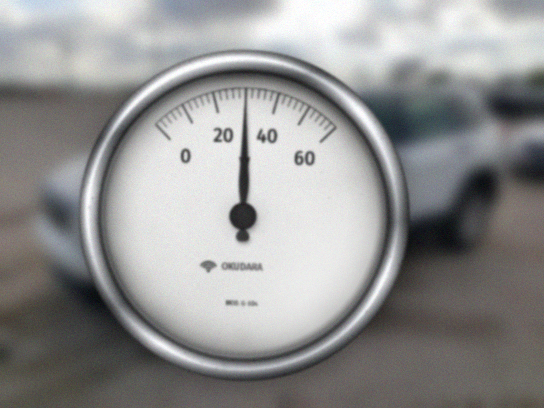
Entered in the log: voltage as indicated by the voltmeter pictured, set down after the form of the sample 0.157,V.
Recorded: 30,V
